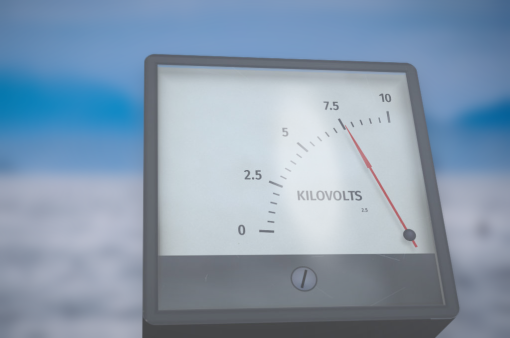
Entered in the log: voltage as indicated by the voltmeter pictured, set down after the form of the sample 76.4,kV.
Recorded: 7.5,kV
